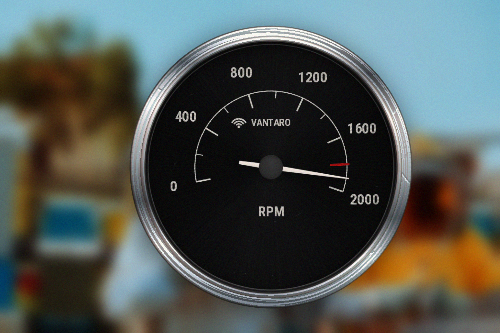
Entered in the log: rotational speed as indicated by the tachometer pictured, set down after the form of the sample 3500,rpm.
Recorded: 1900,rpm
